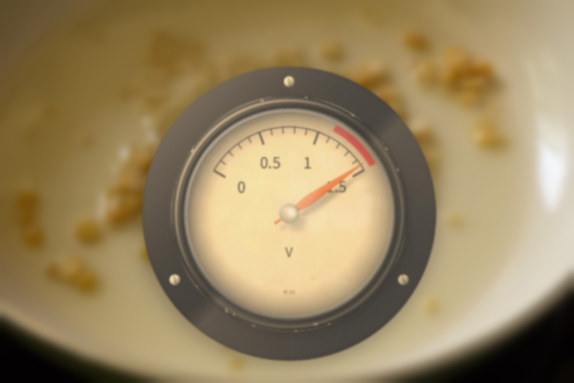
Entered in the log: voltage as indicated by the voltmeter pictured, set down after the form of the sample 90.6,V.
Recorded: 1.45,V
